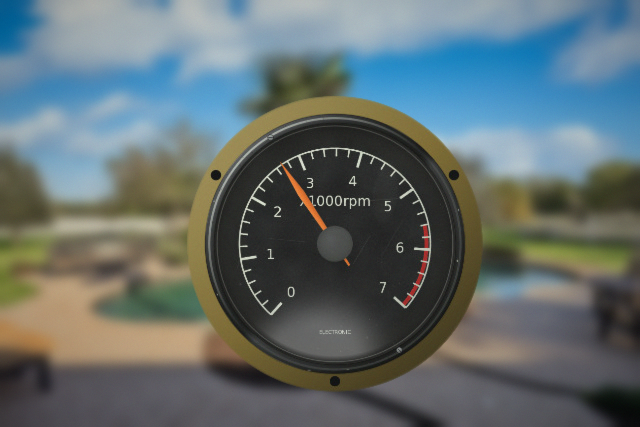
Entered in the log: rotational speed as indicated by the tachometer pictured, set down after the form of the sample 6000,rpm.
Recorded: 2700,rpm
